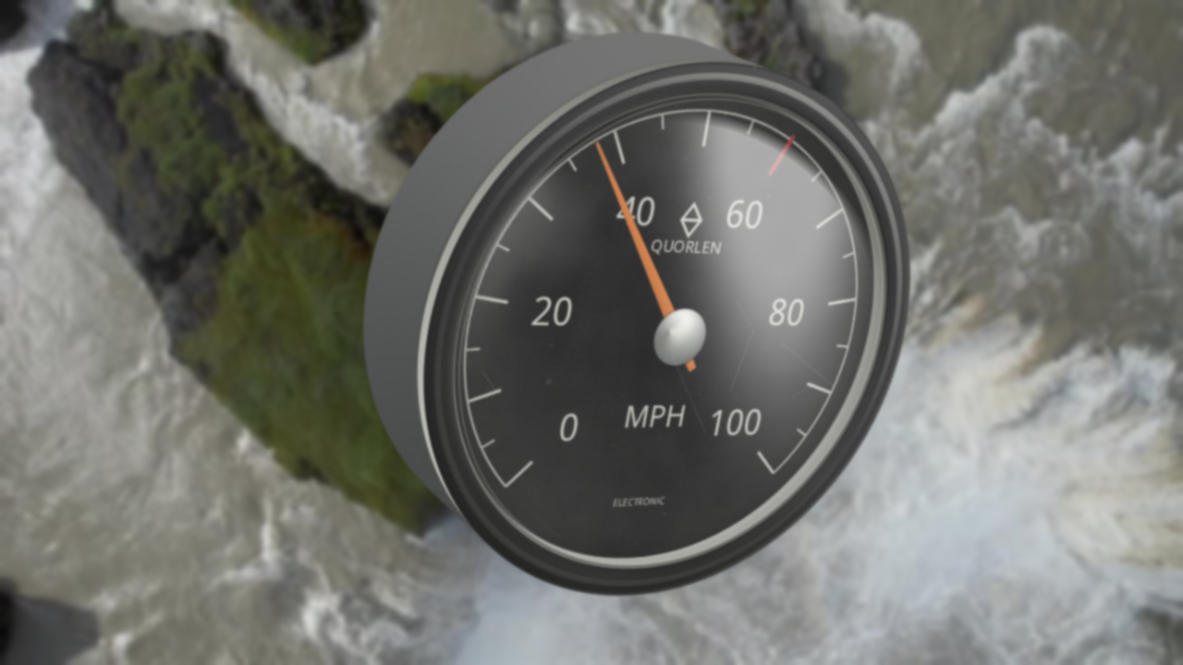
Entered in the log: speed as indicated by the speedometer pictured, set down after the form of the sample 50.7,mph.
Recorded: 37.5,mph
